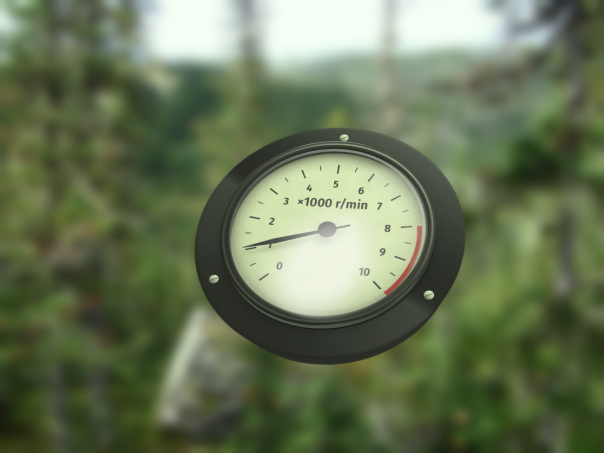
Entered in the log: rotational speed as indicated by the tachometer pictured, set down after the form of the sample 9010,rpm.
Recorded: 1000,rpm
